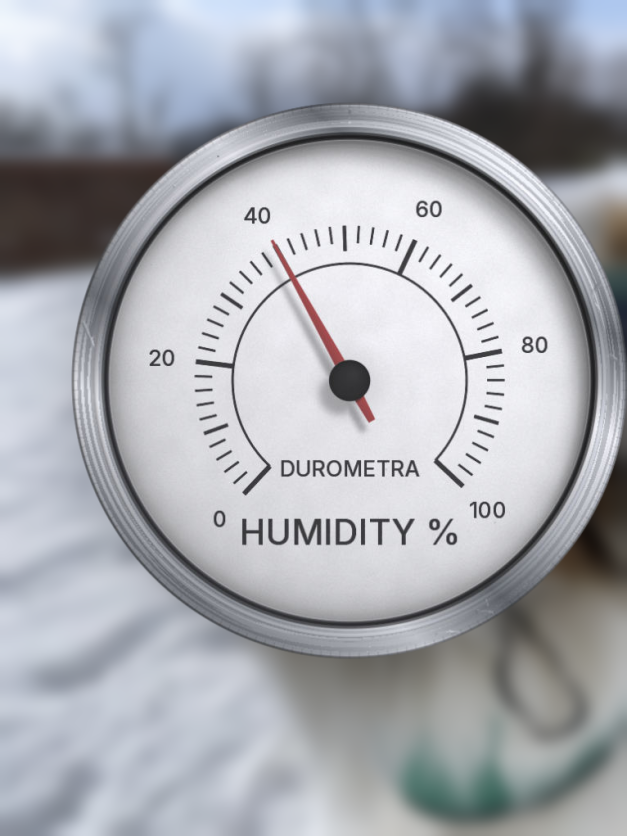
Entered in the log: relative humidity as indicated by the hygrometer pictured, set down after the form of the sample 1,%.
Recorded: 40,%
